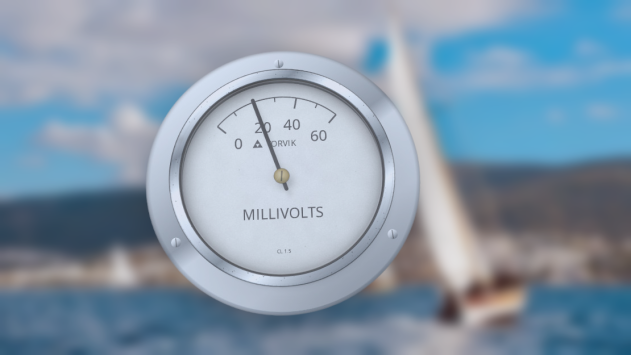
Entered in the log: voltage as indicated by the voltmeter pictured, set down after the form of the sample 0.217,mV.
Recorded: 20,mV
